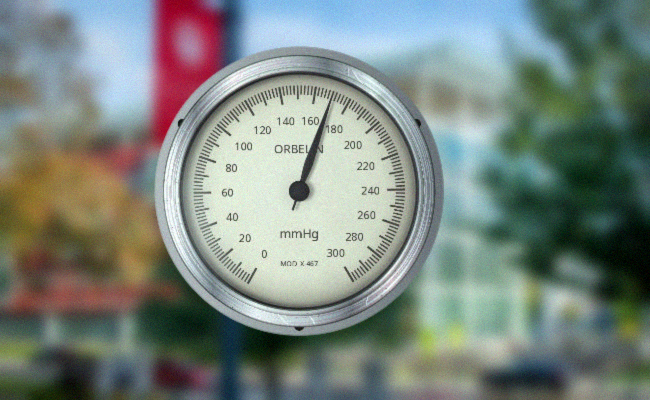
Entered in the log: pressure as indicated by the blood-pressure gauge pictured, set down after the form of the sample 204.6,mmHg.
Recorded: 170,mmHg
